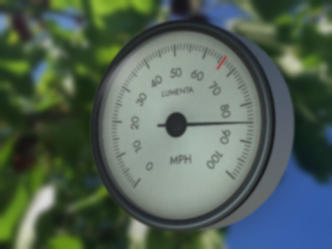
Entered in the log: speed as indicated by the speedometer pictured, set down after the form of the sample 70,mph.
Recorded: 85,mph
